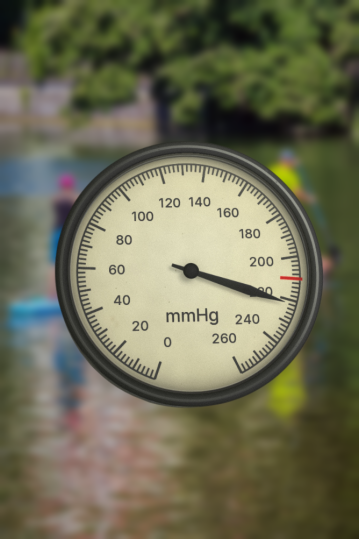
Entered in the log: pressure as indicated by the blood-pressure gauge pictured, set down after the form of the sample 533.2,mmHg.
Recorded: 222,mmHg
